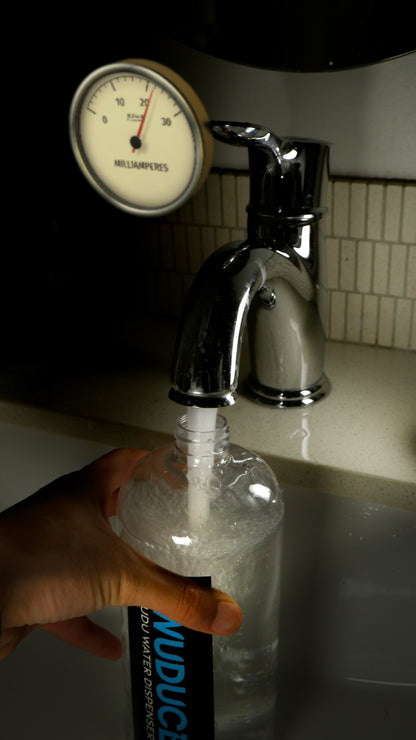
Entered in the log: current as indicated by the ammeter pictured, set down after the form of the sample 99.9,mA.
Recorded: 22,mA
